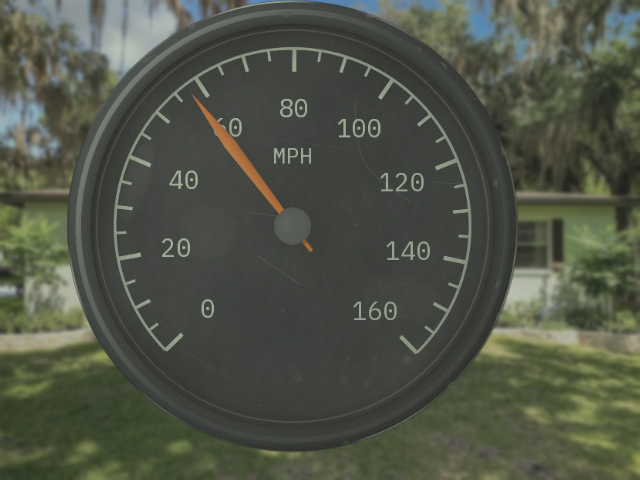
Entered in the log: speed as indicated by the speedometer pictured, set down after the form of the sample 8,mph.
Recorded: 57.5,mph
